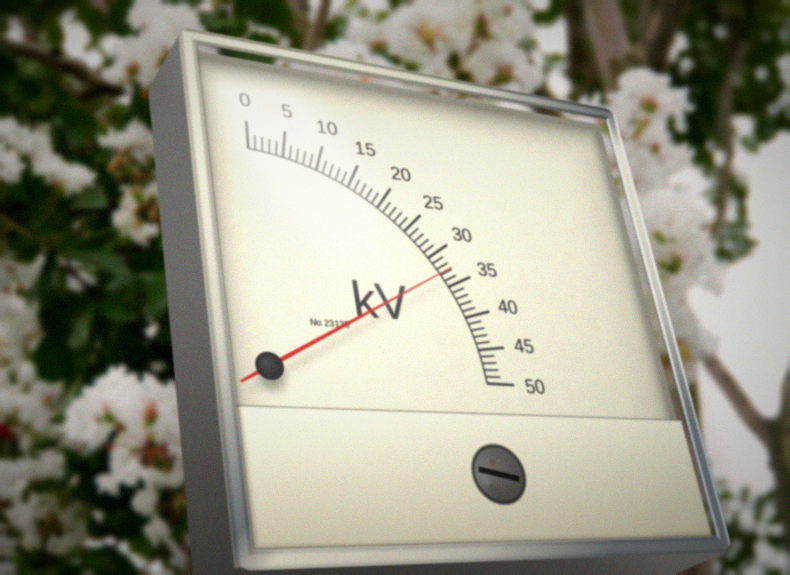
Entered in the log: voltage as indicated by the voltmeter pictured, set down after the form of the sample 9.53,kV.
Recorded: 33,kV
